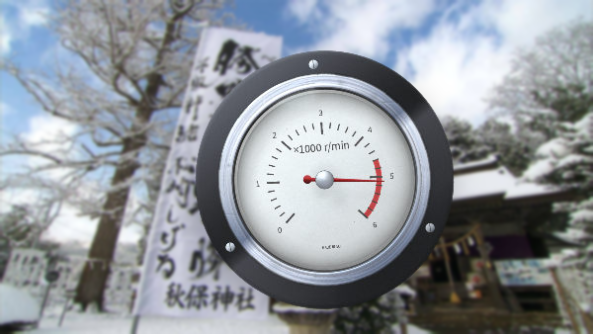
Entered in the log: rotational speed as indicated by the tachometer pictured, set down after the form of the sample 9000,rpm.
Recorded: 5100,rpm
